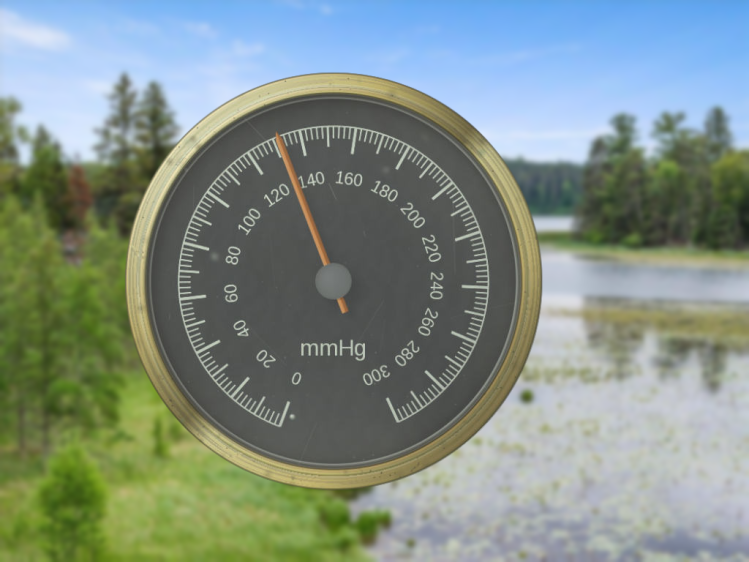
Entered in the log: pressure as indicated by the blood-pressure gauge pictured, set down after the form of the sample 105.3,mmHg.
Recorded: 132,mmHg
